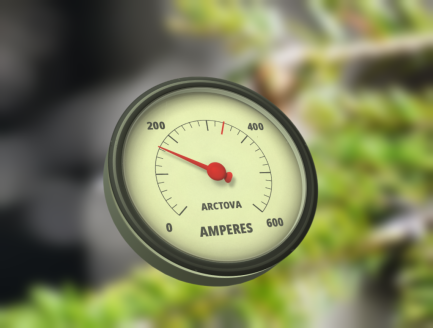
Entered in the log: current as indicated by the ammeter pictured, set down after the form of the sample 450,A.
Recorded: 160,A
